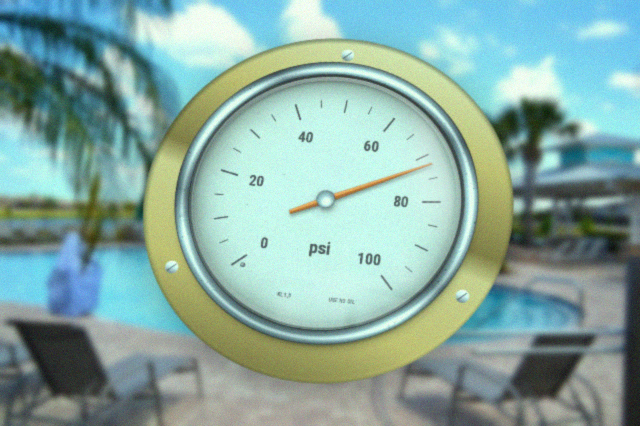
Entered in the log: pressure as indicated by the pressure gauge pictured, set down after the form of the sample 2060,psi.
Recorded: 72.5,psi
